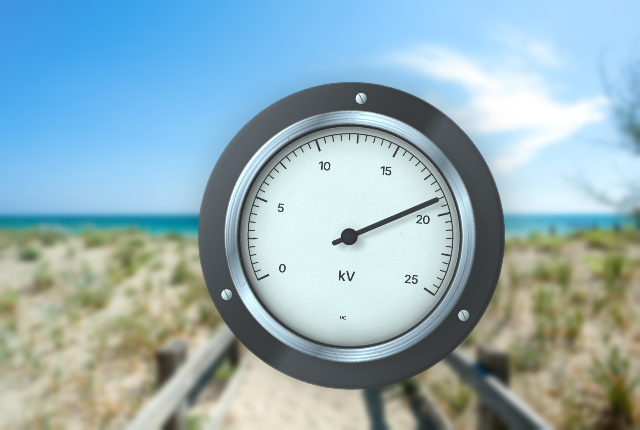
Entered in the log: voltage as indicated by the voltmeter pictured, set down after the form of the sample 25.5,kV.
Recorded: 19,kV
